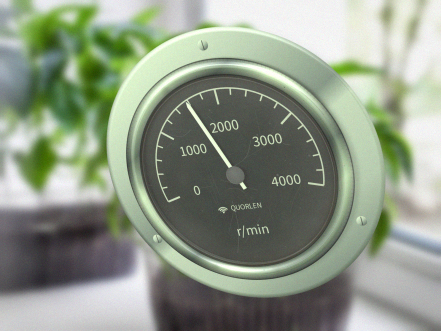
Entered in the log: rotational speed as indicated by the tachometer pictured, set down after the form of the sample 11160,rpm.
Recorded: 1600,rpm
